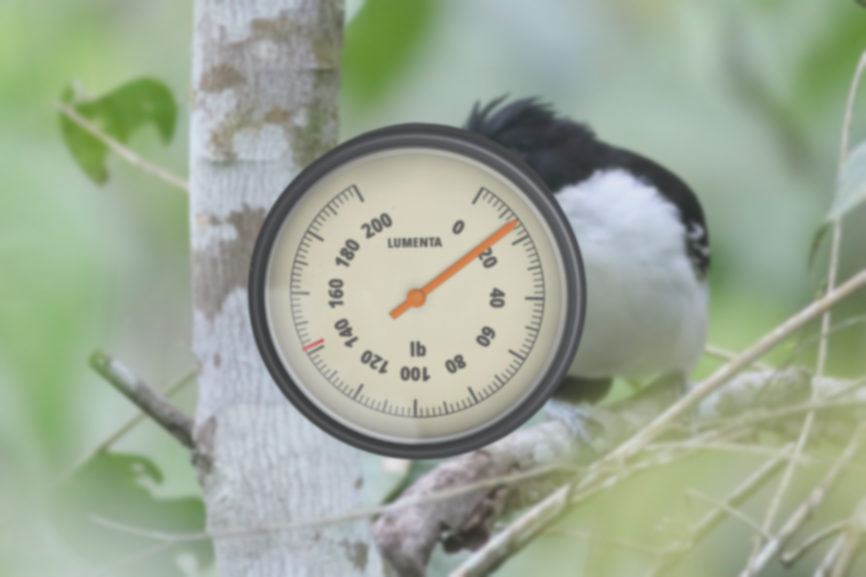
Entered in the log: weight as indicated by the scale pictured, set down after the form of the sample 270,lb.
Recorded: 14,lb
